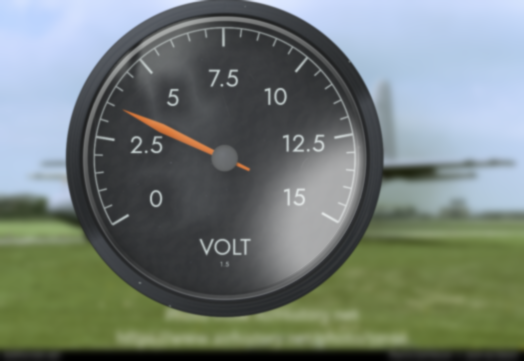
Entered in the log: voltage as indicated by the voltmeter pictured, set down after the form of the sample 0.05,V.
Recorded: 3.5,V
